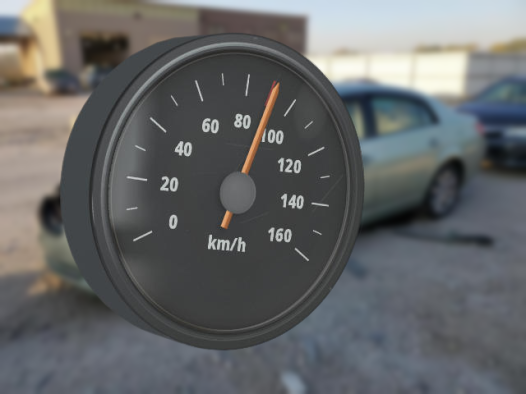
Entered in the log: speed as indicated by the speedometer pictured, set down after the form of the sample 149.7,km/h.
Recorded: 90,km/h
